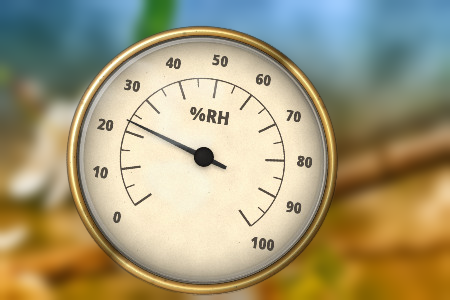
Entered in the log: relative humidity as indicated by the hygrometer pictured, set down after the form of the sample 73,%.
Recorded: 22.5,%
